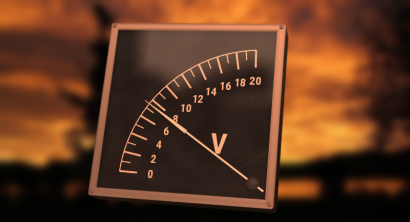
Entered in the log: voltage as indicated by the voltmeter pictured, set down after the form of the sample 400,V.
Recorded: 7.5,V
